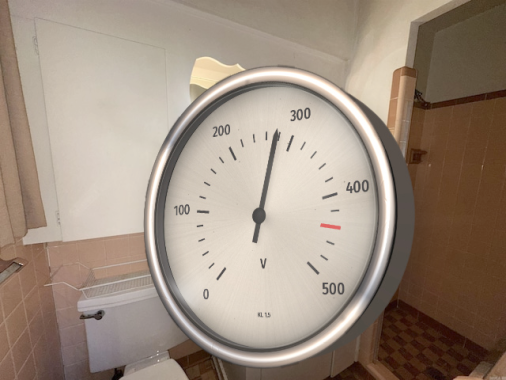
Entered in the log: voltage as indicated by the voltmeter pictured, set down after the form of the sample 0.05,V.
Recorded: 280,V
